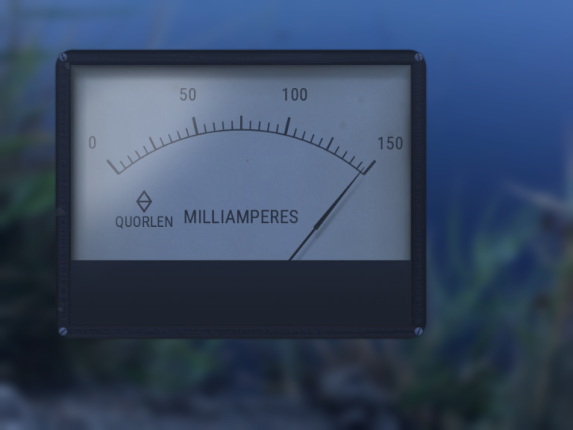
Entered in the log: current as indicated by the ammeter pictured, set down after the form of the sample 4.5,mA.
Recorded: 147.5,mA
